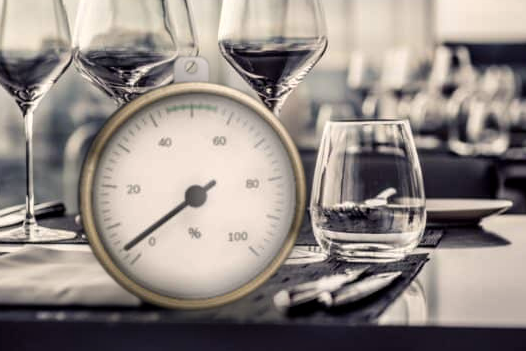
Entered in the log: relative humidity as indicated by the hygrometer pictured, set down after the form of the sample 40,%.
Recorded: 4,%
